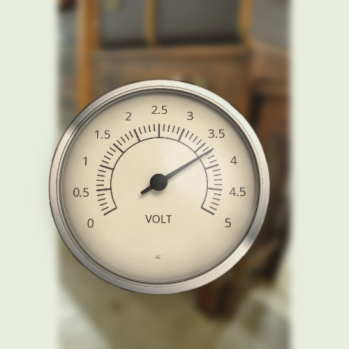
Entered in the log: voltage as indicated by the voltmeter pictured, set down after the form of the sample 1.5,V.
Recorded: 3.7,V
